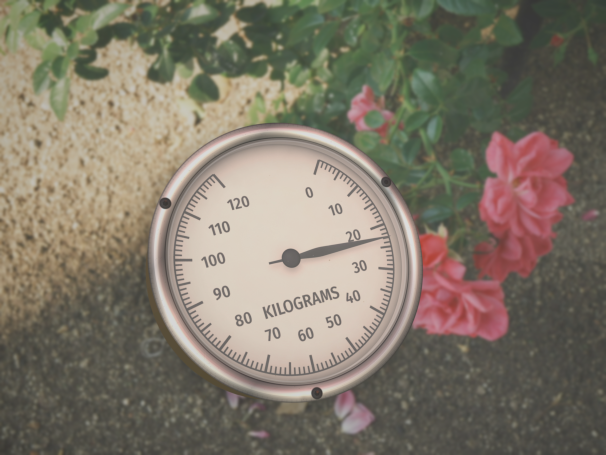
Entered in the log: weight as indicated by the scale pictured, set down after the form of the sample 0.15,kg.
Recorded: 23,kg
